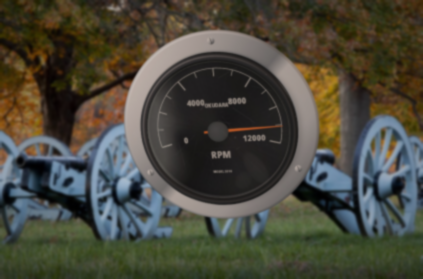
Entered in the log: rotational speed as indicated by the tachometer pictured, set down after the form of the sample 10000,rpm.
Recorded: 11000,rpm
